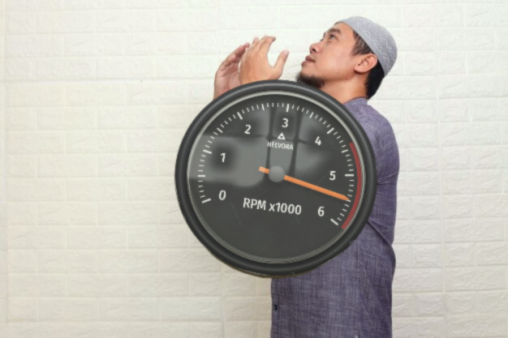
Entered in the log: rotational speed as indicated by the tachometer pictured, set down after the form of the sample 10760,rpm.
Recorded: 5500,rpm
